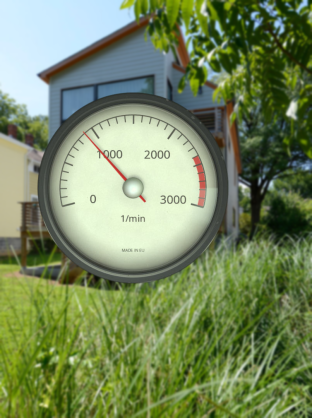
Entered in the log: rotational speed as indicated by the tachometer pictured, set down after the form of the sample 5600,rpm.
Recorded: 900,rpm
